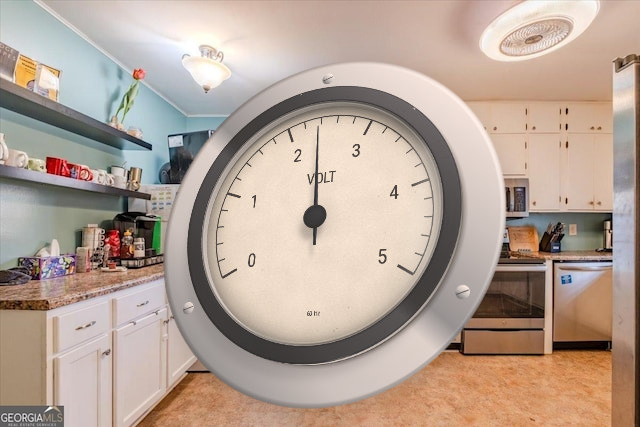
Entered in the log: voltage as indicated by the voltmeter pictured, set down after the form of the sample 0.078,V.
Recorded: 2.4,V
